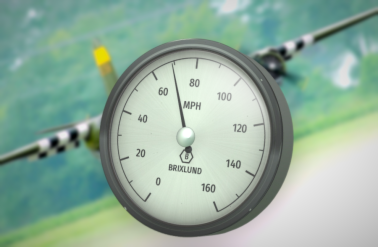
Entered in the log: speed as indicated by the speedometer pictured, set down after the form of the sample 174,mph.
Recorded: 70,mph
